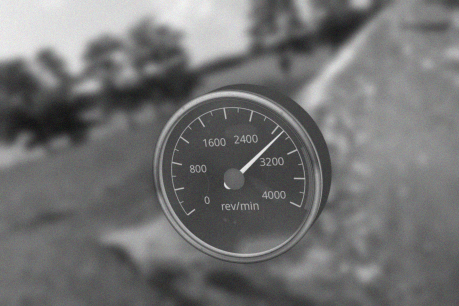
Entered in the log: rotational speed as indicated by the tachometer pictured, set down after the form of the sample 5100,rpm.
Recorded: 2900,rpm
